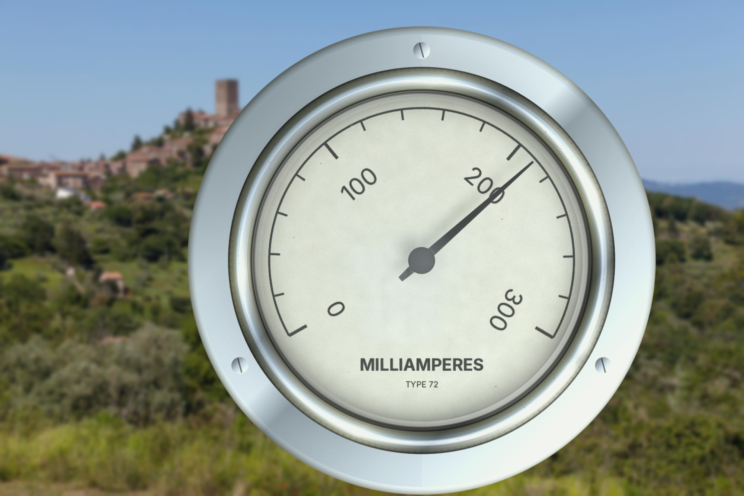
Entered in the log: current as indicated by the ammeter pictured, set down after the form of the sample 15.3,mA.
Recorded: 210,mA
